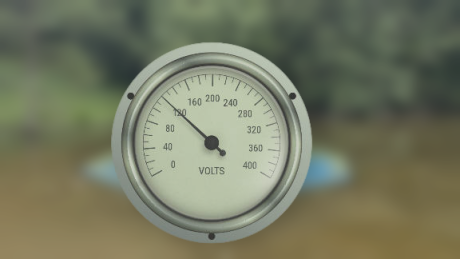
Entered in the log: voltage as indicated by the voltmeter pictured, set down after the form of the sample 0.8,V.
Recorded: 120,V
